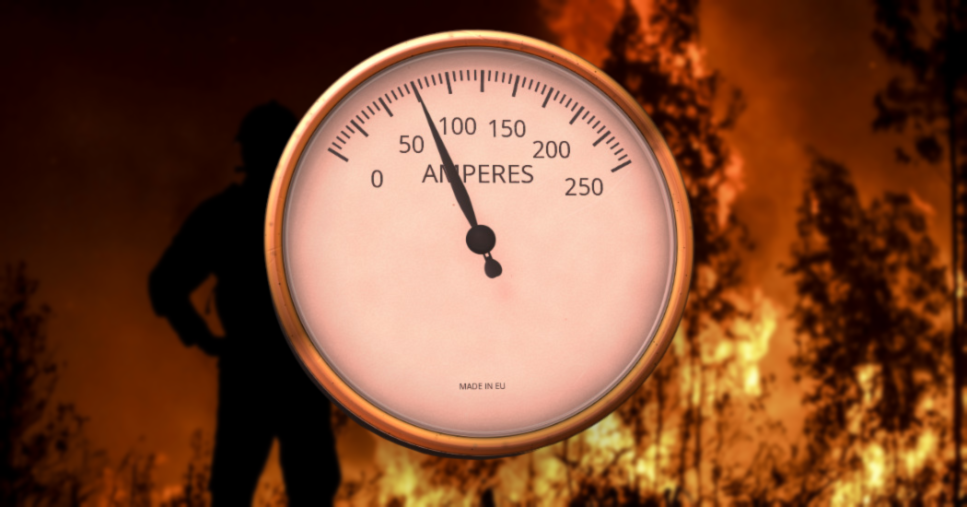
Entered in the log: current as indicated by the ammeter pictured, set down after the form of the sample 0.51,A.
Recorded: 75,A
